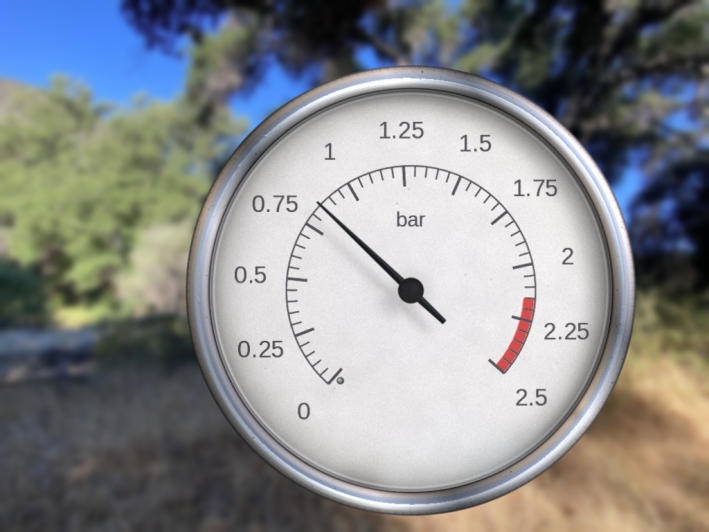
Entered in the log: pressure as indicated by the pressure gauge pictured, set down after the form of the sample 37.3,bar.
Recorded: 0.85,bar
